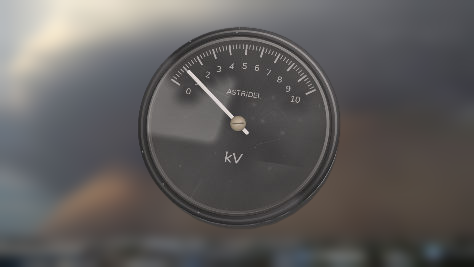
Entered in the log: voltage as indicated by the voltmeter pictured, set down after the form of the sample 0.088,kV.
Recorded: 1,kV
